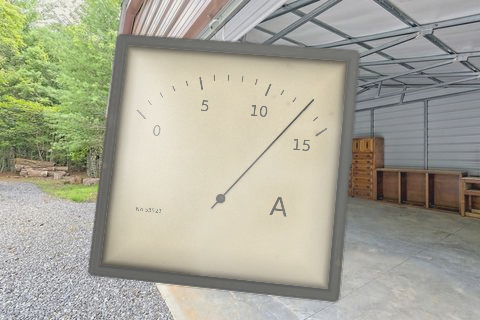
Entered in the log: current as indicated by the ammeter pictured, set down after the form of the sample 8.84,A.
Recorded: 13,A
